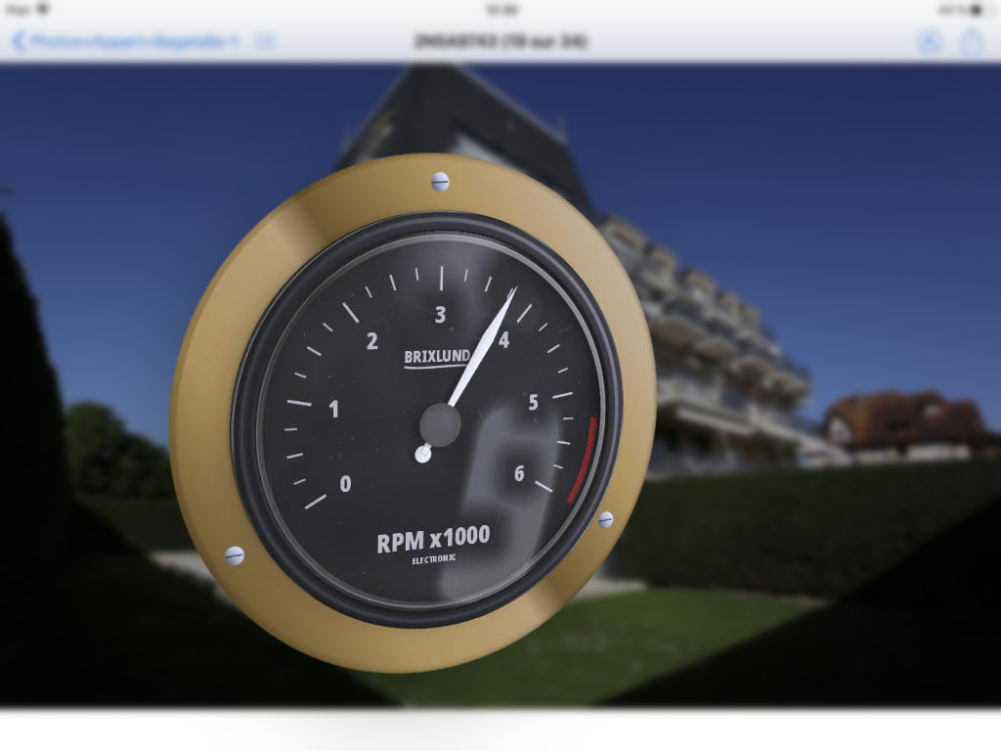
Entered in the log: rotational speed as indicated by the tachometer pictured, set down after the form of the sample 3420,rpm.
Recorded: 3750,rpm
